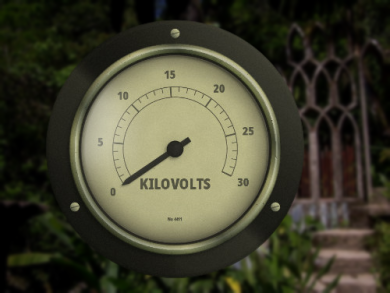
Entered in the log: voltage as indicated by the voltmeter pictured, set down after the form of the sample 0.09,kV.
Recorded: 0,kV
